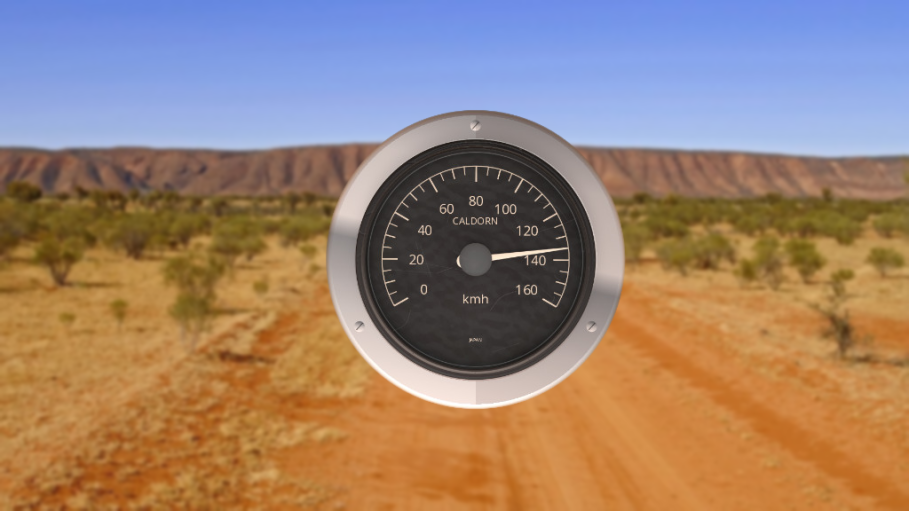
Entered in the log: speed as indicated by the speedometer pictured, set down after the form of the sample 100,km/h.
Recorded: 135,km/h
